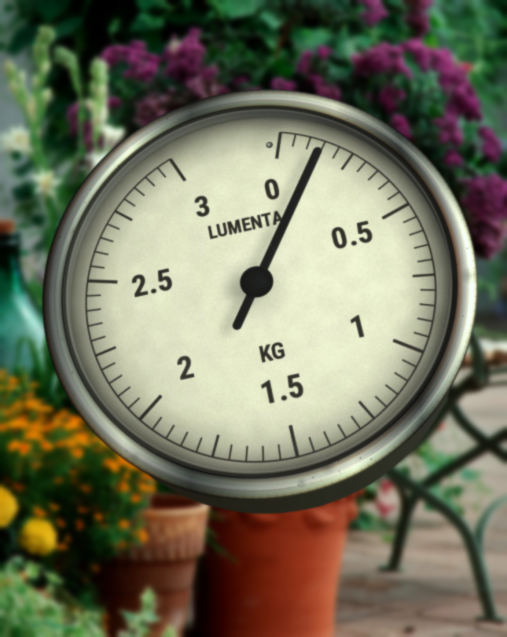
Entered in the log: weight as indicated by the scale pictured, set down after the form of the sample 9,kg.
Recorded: 0.15,kg
